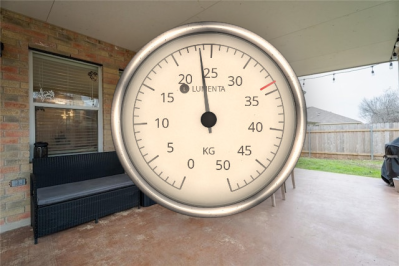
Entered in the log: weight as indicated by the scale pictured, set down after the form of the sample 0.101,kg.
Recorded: 23.5,kg
